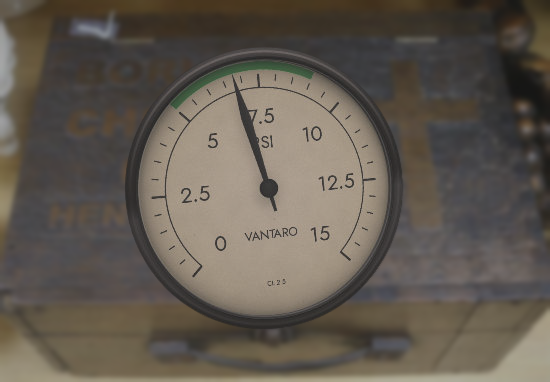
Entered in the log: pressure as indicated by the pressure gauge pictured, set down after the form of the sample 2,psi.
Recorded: 6.75,psi
